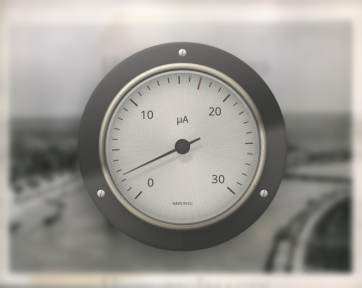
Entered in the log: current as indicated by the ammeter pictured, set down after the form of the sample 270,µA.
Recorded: 2.5,µA
